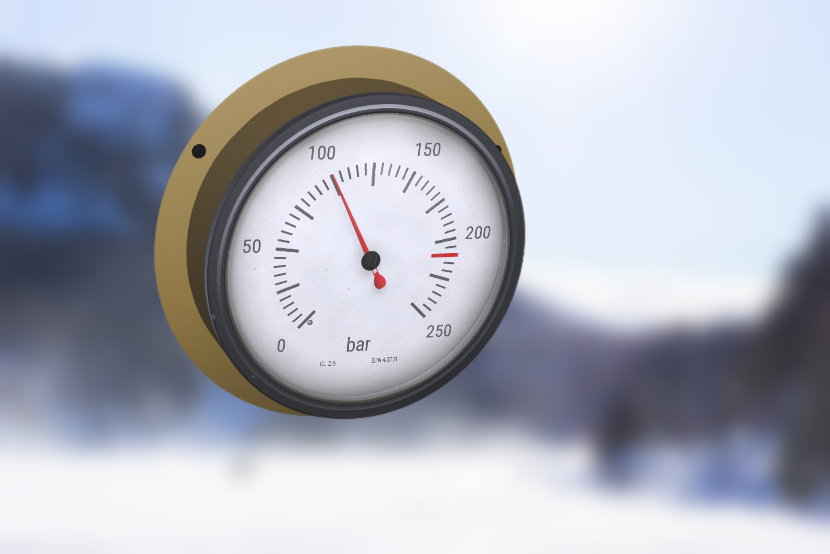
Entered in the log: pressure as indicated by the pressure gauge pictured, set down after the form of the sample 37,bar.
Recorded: 100,bar
